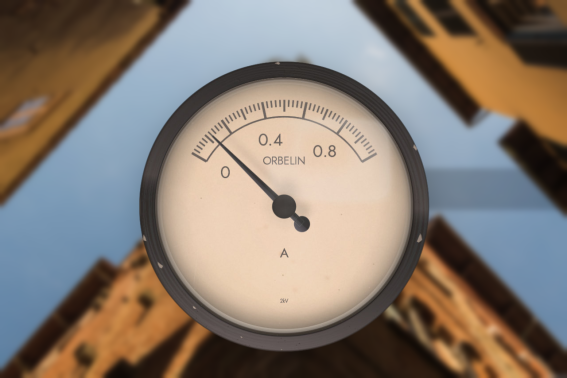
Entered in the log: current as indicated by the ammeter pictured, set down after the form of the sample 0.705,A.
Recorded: 0.12,A
